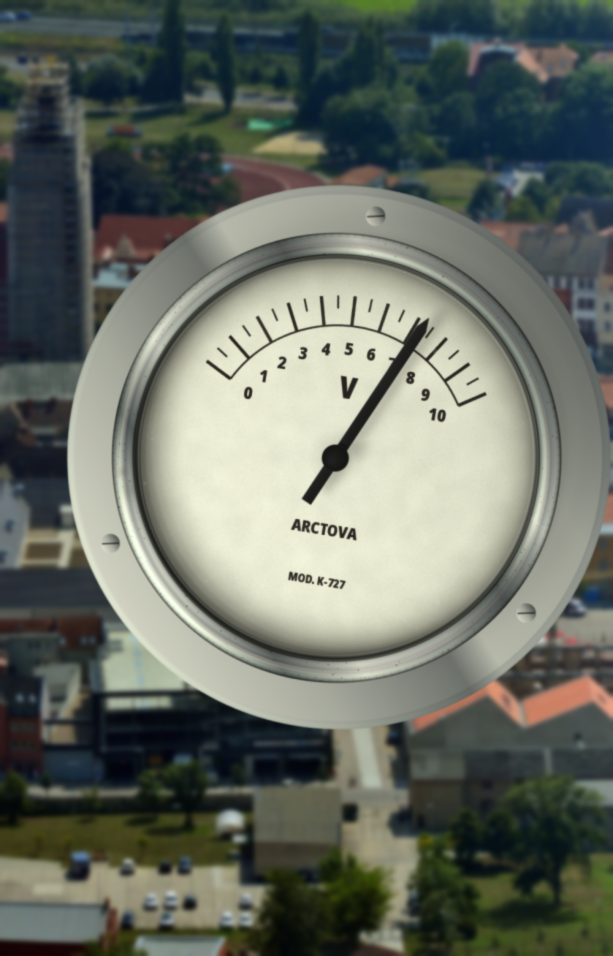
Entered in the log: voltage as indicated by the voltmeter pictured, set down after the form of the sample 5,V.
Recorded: 7.25,V
